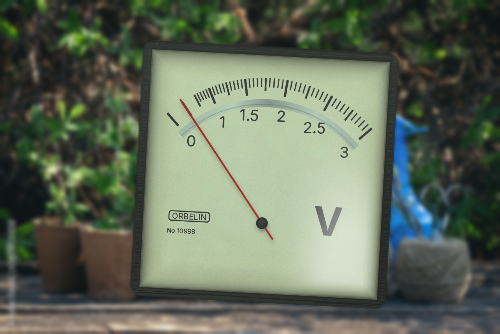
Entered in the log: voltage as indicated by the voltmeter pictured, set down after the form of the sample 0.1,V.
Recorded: 0.5,V
